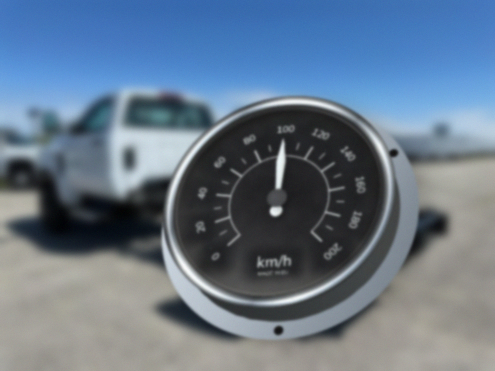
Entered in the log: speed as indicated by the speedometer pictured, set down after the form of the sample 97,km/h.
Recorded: 100,km/h
